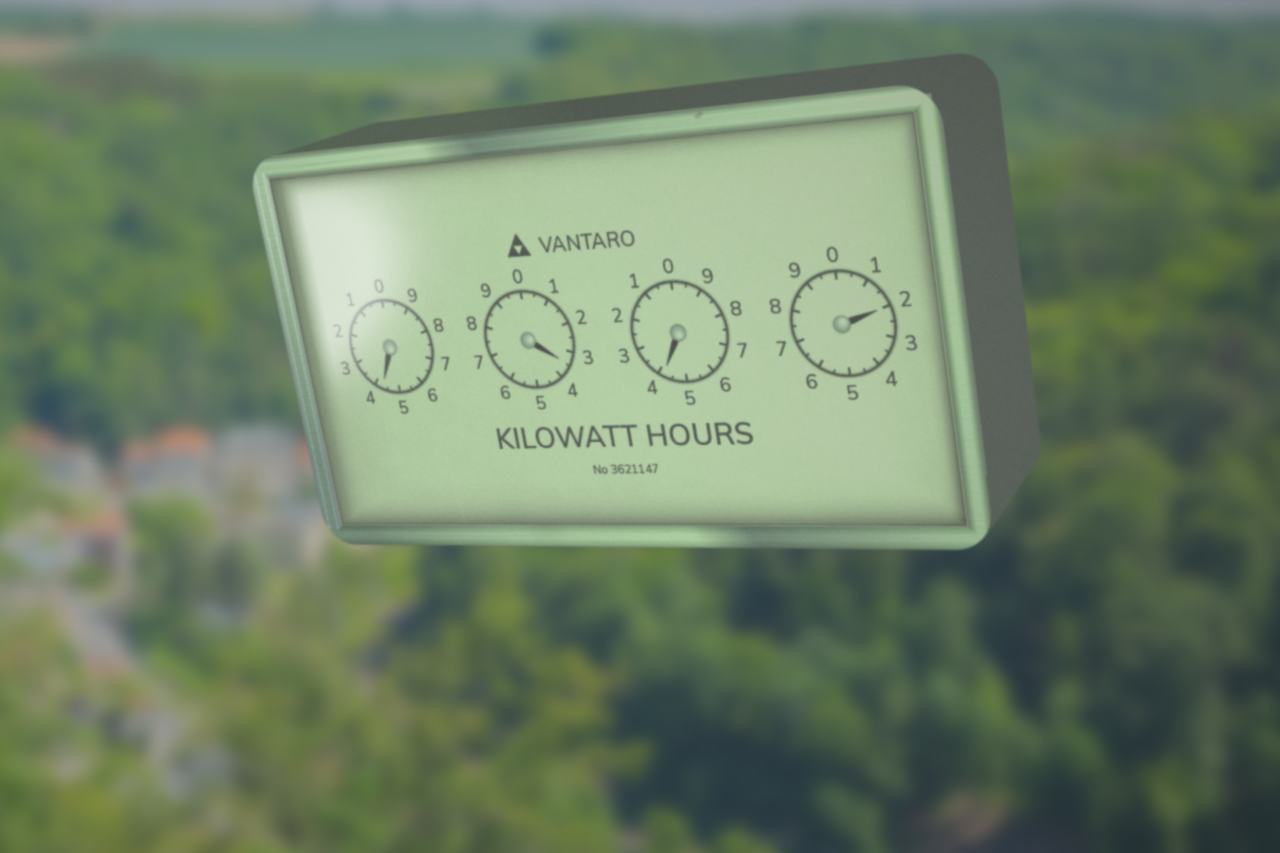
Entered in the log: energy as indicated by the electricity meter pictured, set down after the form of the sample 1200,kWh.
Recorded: 4342,kWh
